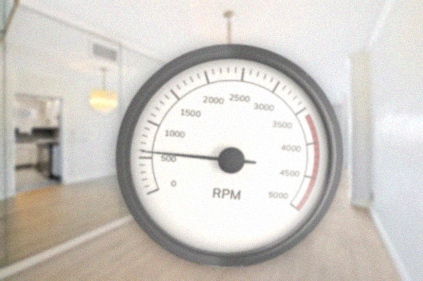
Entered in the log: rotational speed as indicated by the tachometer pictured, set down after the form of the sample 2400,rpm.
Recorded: 600,rpm
